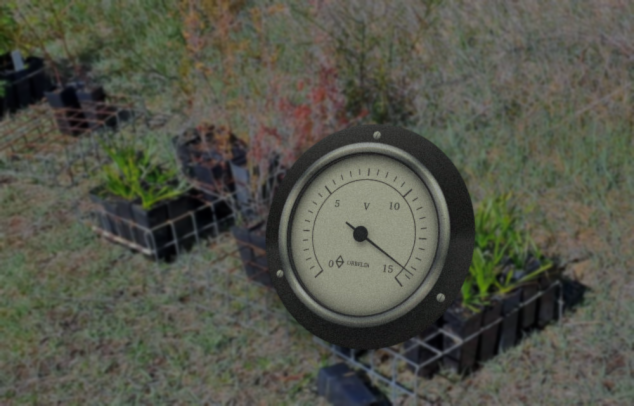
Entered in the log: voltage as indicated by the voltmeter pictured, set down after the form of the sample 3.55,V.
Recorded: 14.25,V
